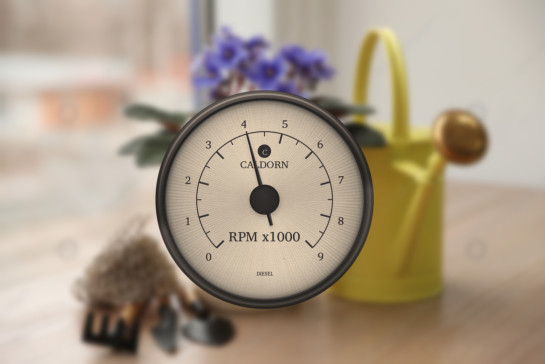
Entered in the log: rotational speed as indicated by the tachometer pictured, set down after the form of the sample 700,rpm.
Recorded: 4000,rpm
